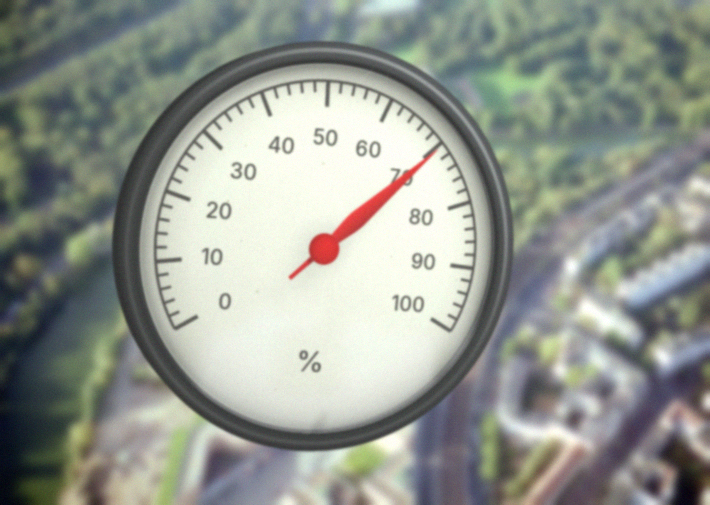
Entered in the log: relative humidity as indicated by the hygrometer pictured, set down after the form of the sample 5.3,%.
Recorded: 70,%
